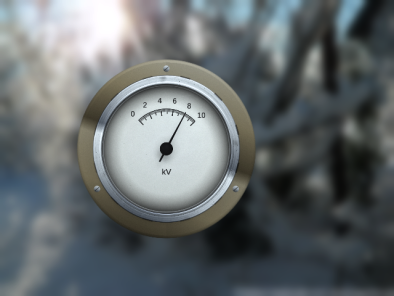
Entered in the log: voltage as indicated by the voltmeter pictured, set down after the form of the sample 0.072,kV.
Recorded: 8,kV
